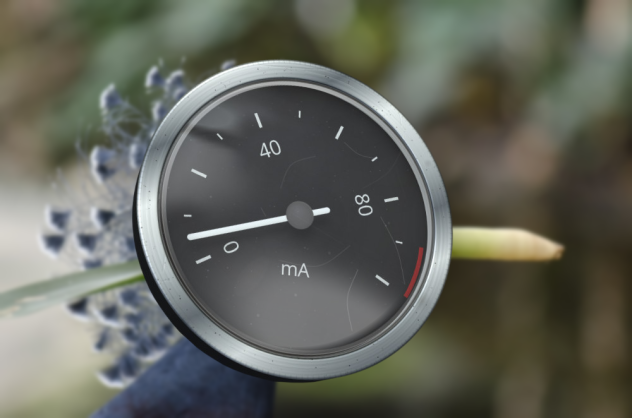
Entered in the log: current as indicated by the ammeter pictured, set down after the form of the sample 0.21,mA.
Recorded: 5,mA
